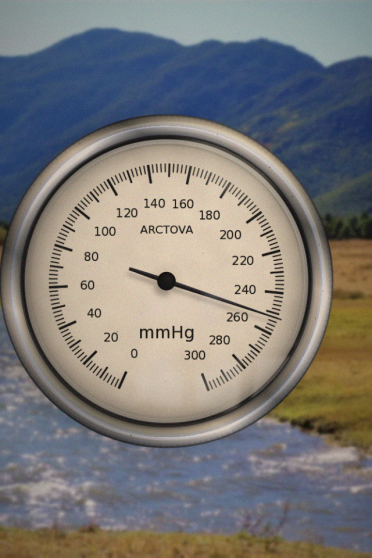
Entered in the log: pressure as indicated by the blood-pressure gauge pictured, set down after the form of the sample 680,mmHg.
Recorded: 252,mmHg
